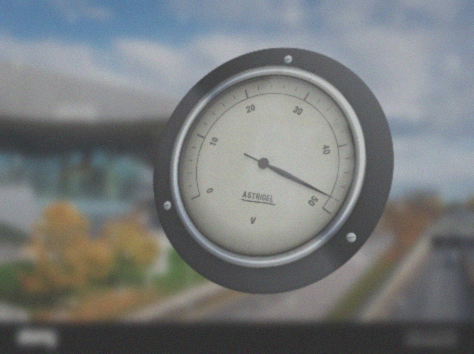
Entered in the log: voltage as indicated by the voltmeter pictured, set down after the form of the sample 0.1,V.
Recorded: 48,V
